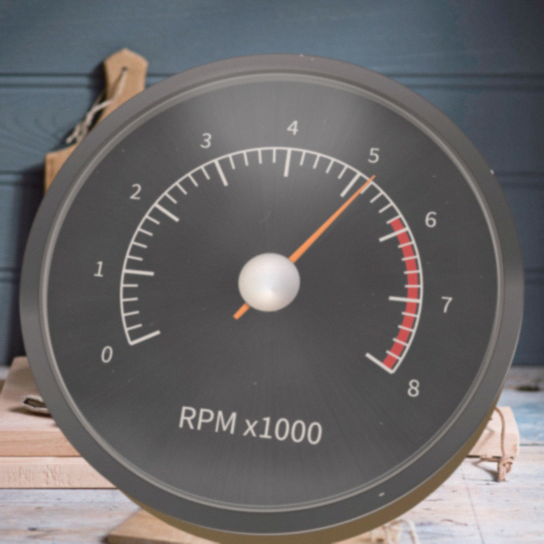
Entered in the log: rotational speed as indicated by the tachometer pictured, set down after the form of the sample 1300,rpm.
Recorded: 5200,rpm
